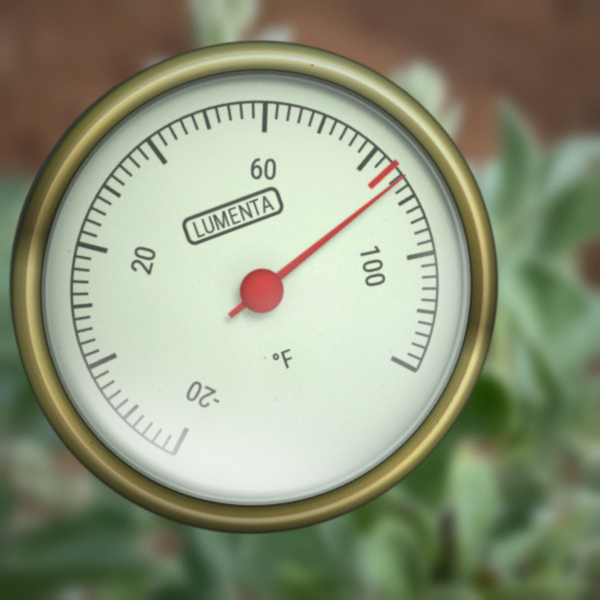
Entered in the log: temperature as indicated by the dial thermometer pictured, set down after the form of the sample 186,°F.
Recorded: 86,°F
